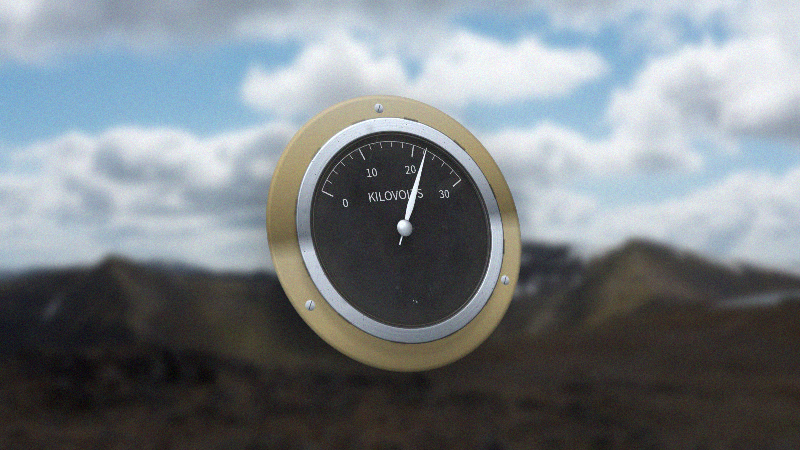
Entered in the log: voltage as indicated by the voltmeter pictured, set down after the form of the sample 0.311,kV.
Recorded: 22,kV
